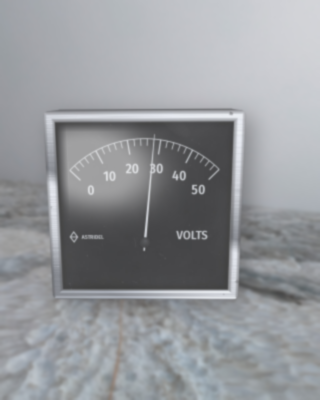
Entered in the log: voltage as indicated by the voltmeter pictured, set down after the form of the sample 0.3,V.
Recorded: 28,V
